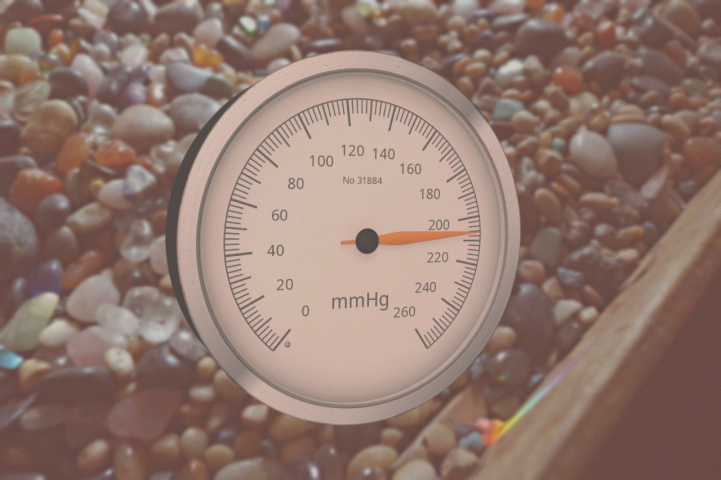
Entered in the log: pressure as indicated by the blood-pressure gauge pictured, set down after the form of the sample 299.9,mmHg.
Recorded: 206,mmHg
